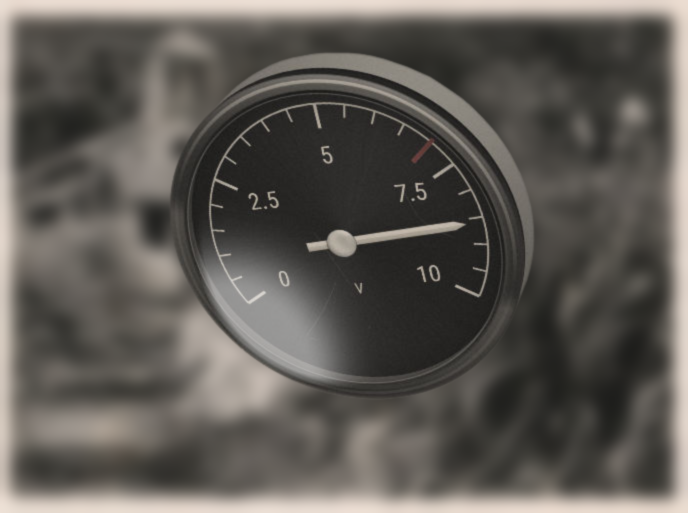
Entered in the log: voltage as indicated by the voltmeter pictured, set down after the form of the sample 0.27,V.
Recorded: 8.5,V
